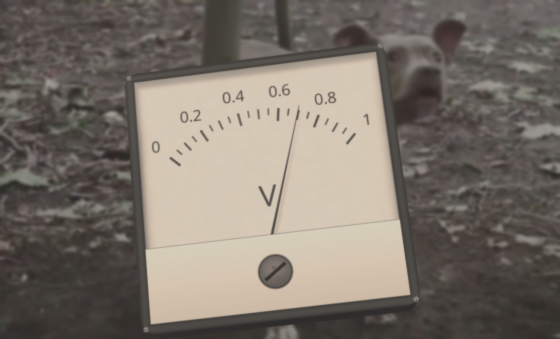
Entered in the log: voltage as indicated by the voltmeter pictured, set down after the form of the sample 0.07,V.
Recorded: 0.7,V
